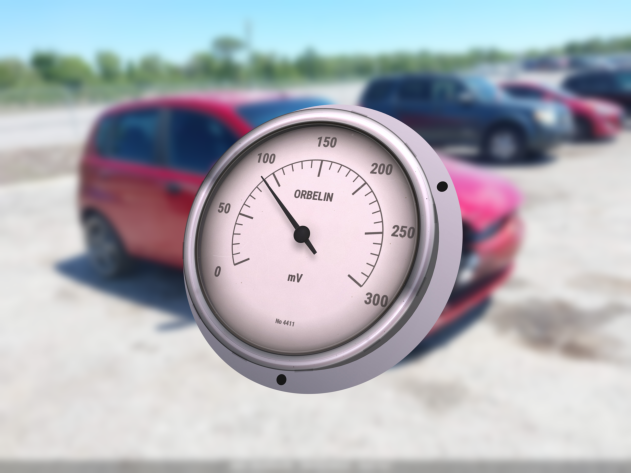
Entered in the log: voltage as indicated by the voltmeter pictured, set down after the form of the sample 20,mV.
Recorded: 90,mV
